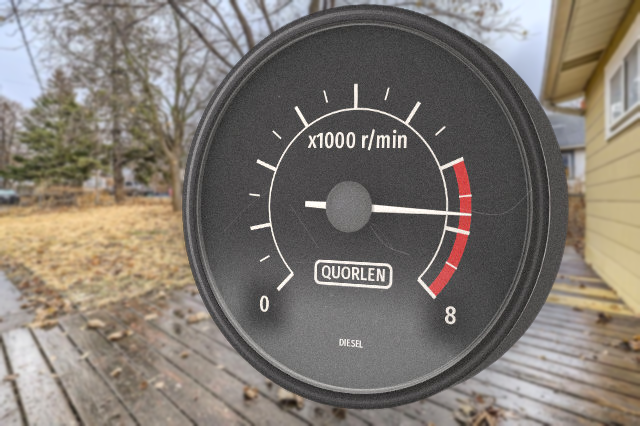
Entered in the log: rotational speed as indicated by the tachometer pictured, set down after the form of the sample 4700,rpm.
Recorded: 6750,rpm
